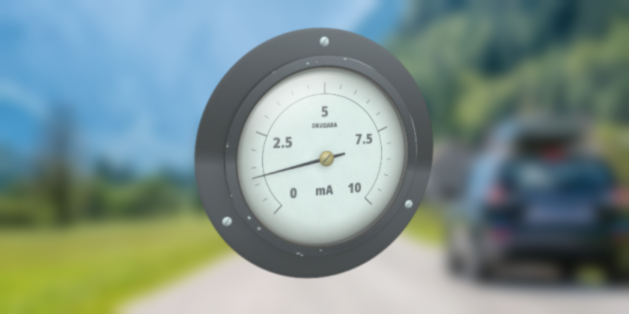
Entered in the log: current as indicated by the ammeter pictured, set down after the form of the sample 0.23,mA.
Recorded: 1.25,mA
